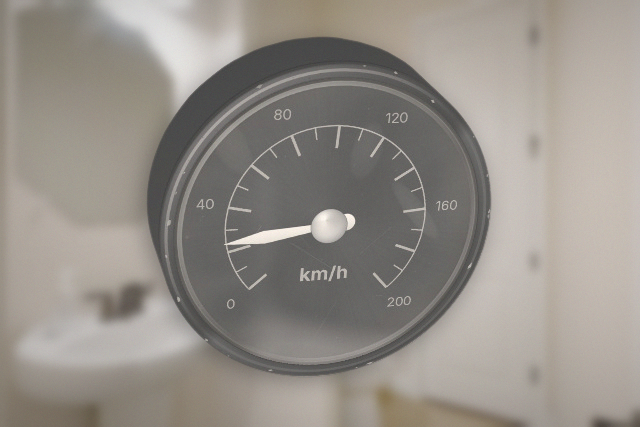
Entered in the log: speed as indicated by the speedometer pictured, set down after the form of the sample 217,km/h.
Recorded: 25,km/h
